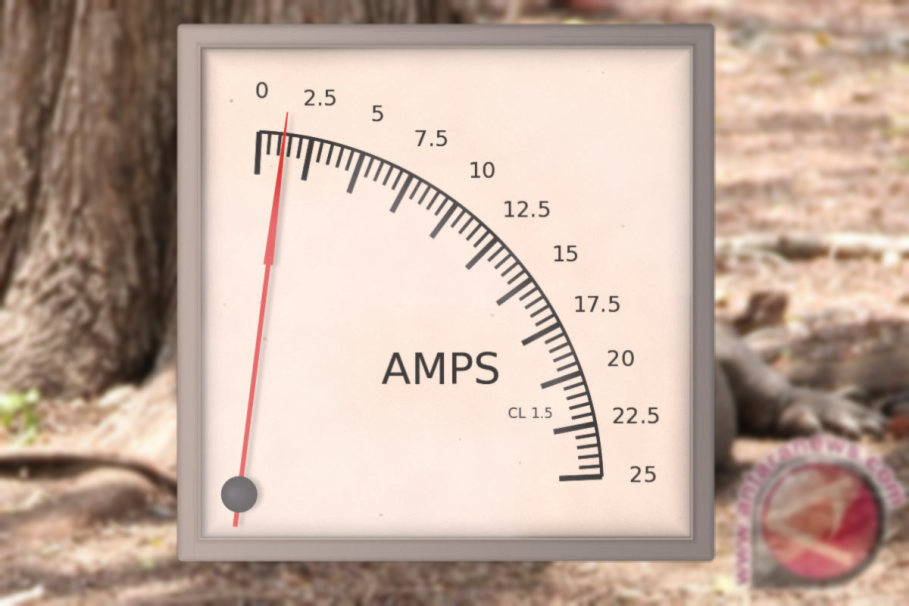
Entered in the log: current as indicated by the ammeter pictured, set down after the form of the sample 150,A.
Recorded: 1.25,A
